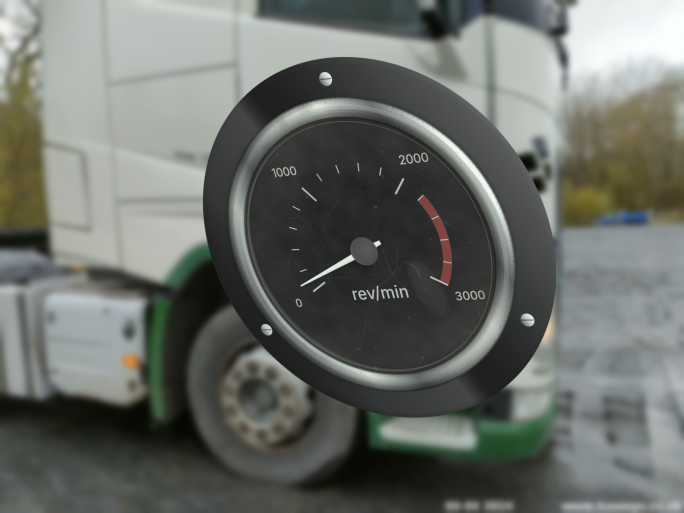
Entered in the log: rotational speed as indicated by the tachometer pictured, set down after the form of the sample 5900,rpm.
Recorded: 100,rpm
